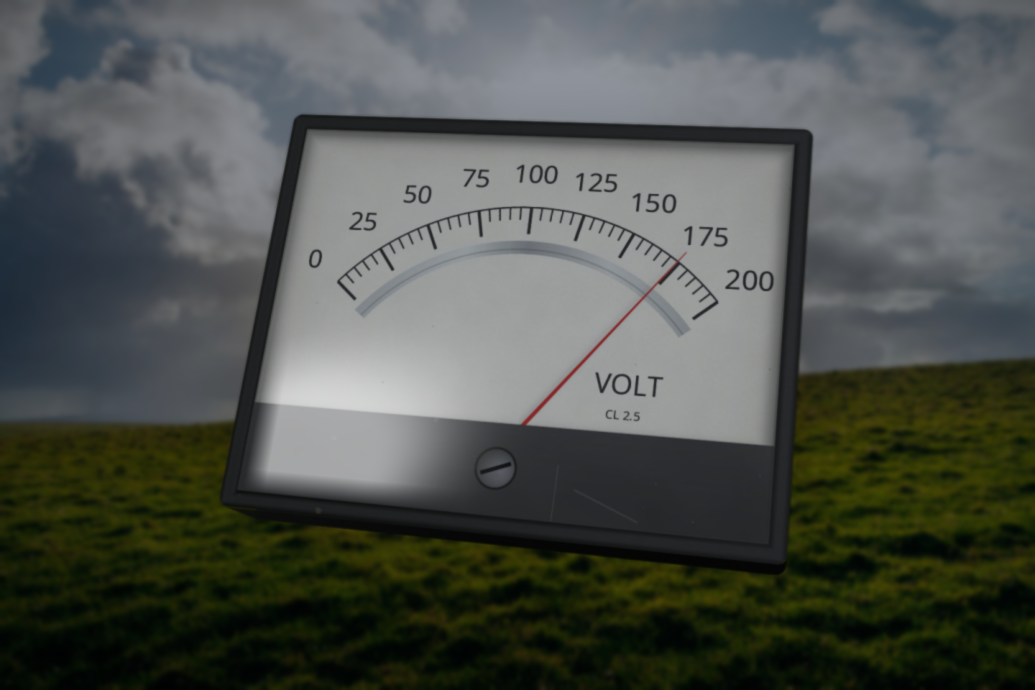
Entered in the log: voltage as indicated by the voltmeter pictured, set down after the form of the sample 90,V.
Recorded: 175,V
